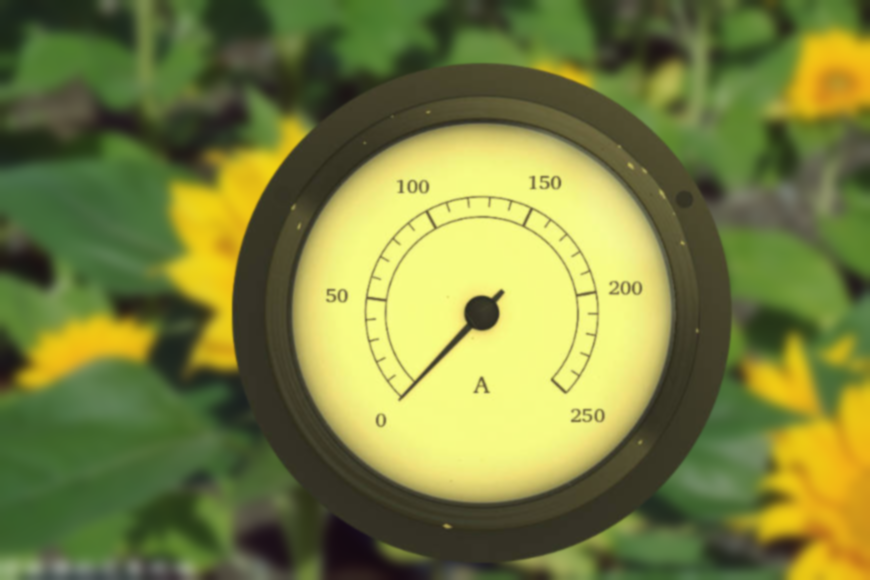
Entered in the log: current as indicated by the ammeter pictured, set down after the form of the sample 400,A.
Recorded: 0,A
